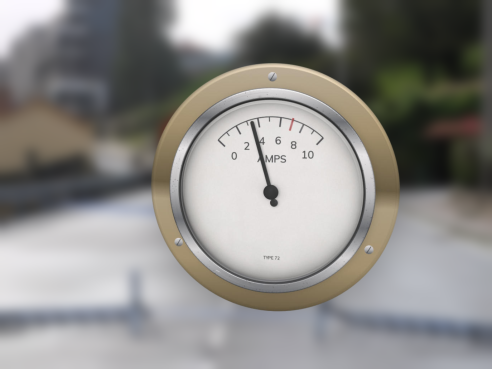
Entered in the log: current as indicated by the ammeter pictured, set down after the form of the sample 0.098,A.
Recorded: 3.5,A
